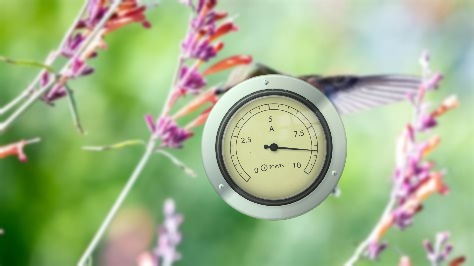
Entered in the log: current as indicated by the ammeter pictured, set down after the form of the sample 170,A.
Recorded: 8.75,A
